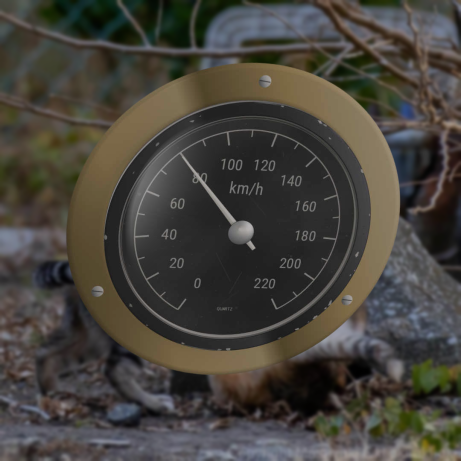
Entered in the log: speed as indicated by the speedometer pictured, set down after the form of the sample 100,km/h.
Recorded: 80,km/h
